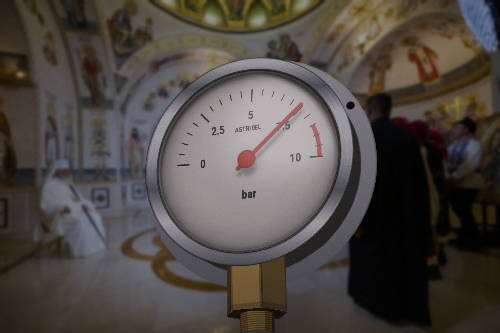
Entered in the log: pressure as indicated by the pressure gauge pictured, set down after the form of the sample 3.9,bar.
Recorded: 7.5,bar
